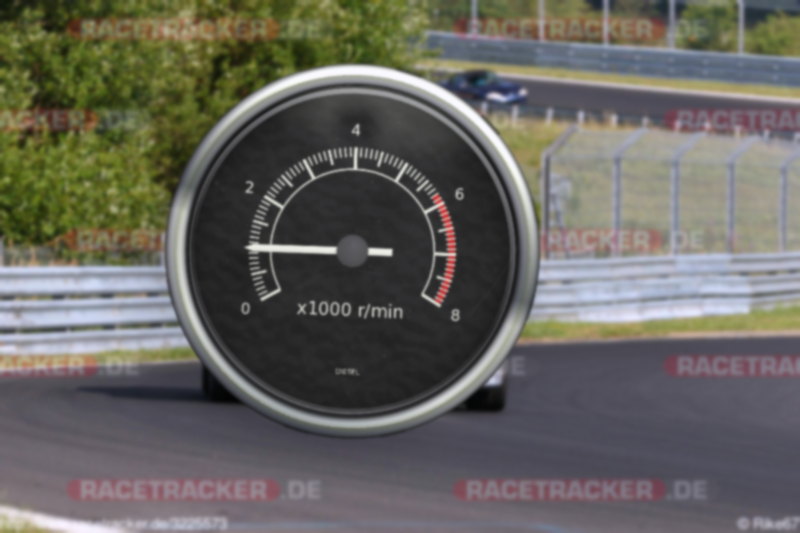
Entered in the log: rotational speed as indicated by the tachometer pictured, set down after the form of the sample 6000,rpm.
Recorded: 1000,rpm
